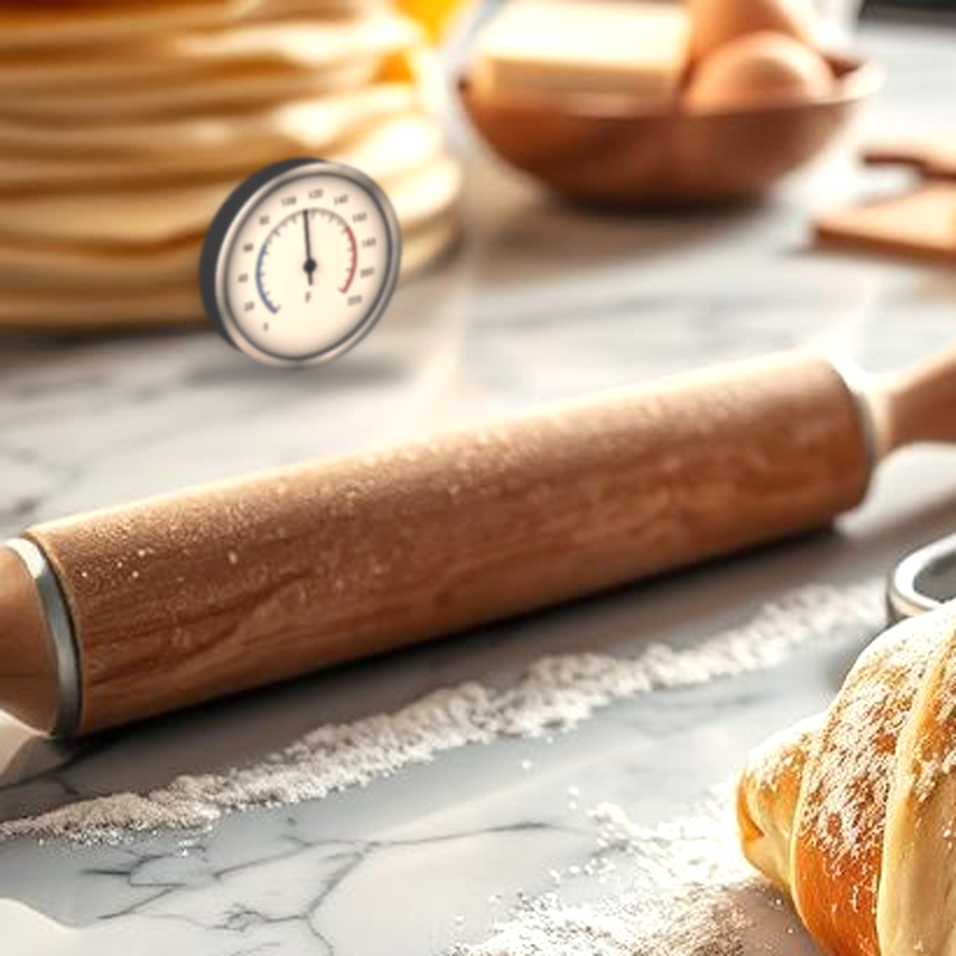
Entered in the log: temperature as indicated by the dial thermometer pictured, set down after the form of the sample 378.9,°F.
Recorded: 110,°F
